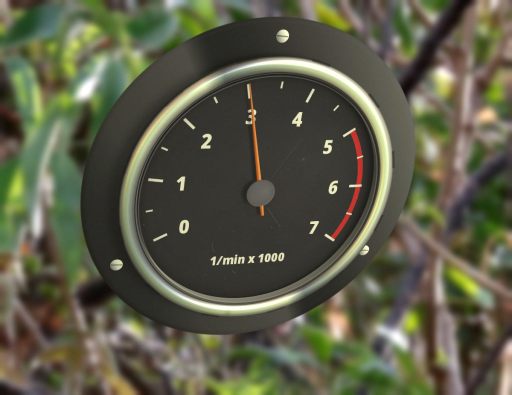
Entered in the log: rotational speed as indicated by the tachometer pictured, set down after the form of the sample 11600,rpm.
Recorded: 3000,rpm
